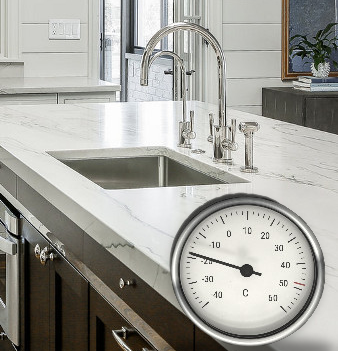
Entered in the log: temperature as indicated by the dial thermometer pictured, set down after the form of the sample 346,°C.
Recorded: -18,°C
